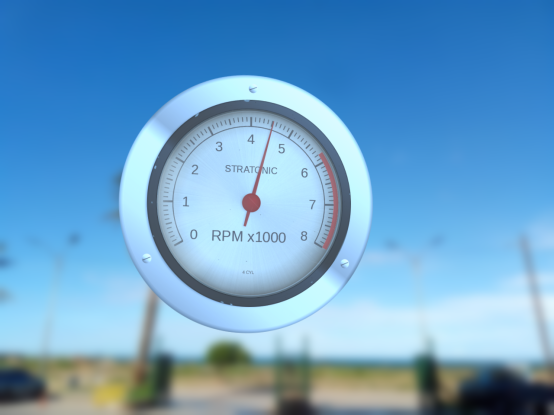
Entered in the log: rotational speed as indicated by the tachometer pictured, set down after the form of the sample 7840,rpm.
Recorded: 4500,rpm
